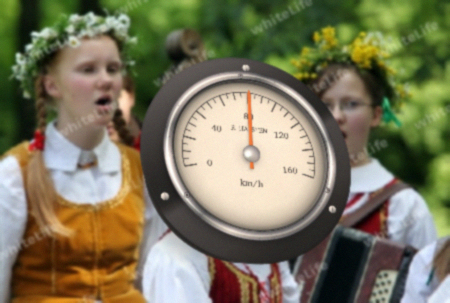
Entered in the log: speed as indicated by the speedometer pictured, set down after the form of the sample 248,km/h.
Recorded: 80,km/h
